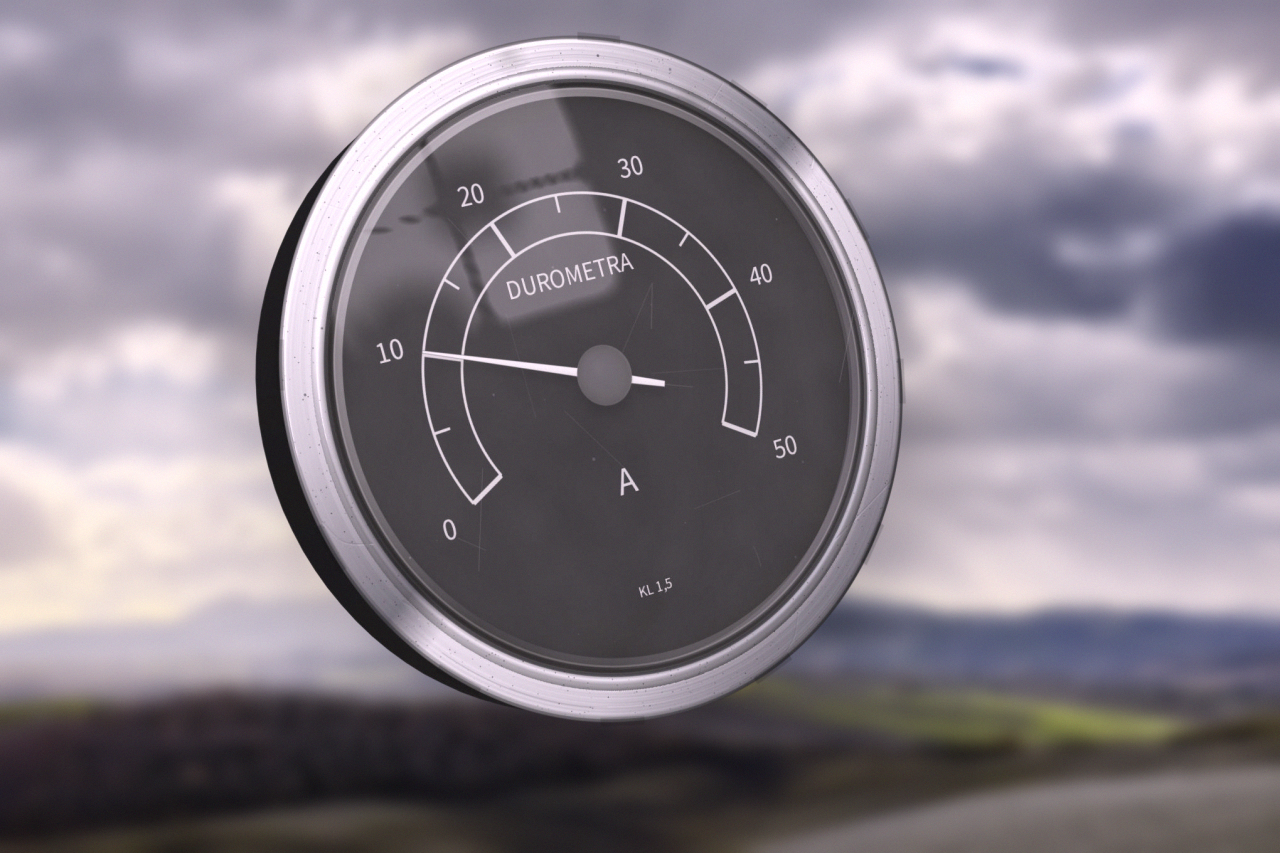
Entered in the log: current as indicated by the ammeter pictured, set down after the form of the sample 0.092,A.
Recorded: 10,A
